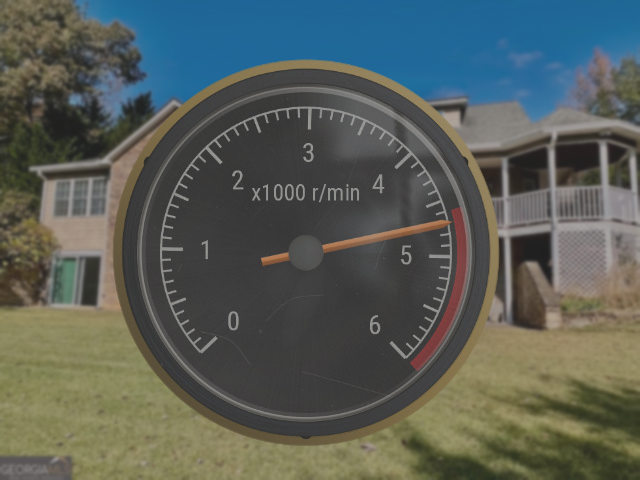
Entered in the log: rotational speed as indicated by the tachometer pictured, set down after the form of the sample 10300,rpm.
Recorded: 4700,rpm
